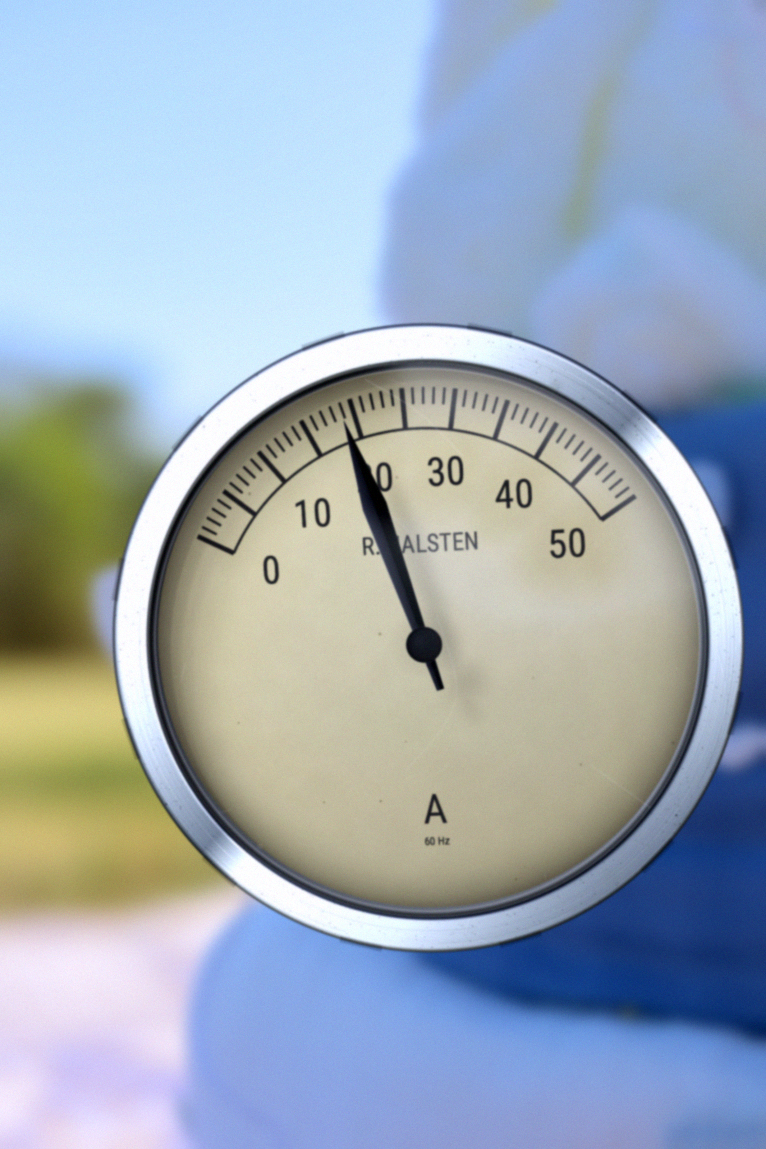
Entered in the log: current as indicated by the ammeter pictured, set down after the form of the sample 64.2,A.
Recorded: 19,A
